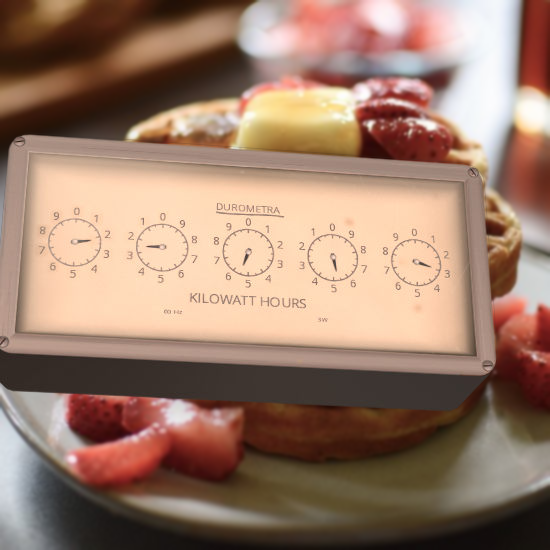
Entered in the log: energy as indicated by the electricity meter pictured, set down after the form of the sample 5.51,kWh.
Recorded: 22553,kWh
